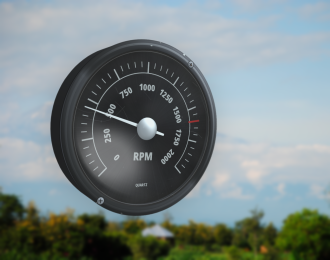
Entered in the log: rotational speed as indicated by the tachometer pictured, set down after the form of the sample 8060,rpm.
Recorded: 450,rpm
